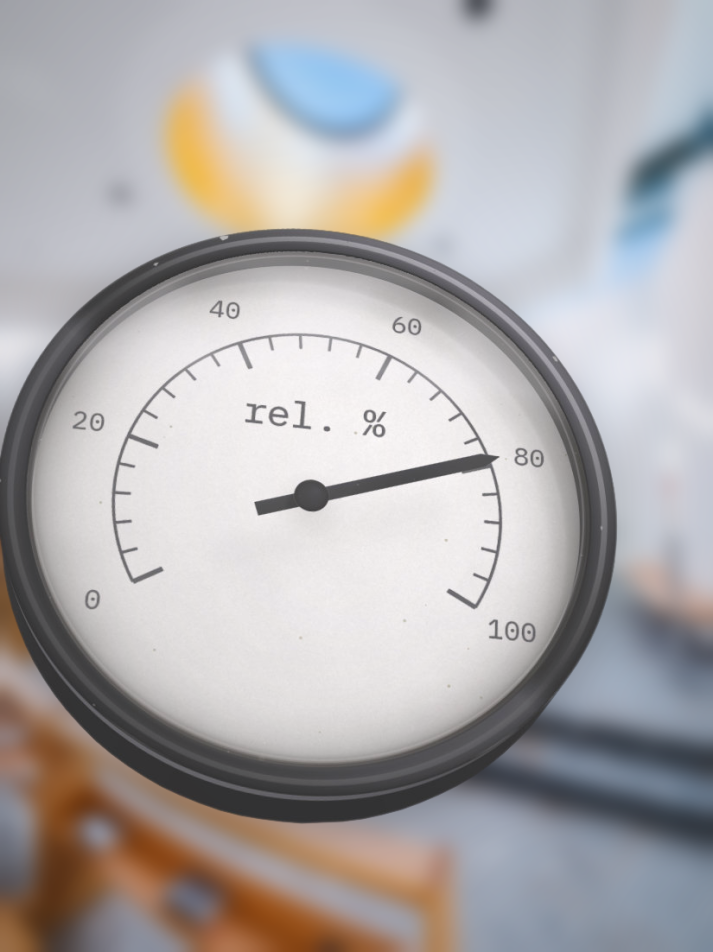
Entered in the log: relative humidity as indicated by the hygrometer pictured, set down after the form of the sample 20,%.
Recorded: 80,%
